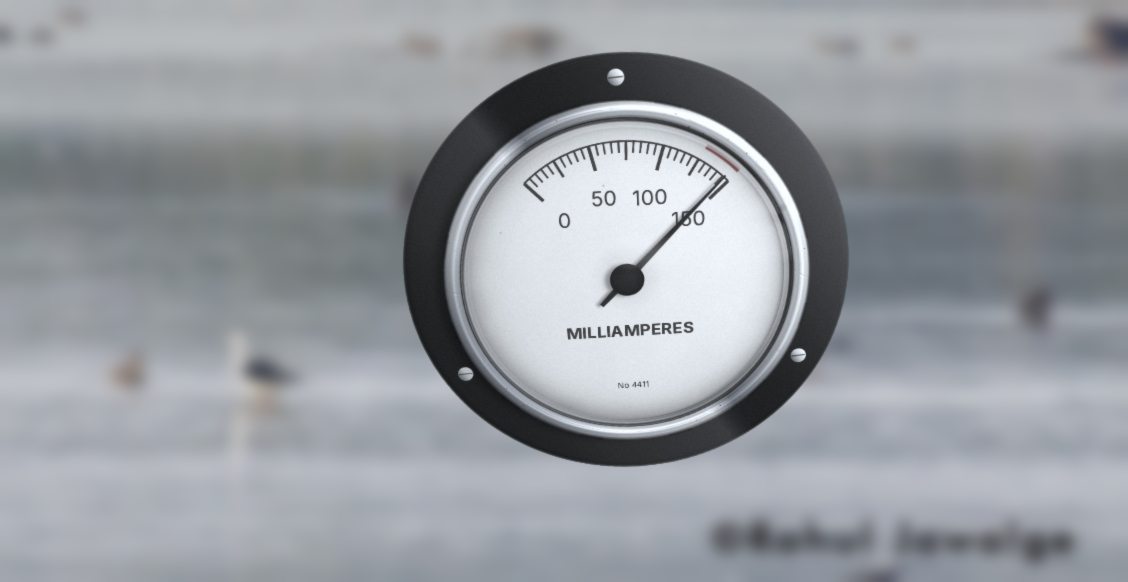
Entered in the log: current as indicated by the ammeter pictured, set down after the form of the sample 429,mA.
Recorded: 145,mA
